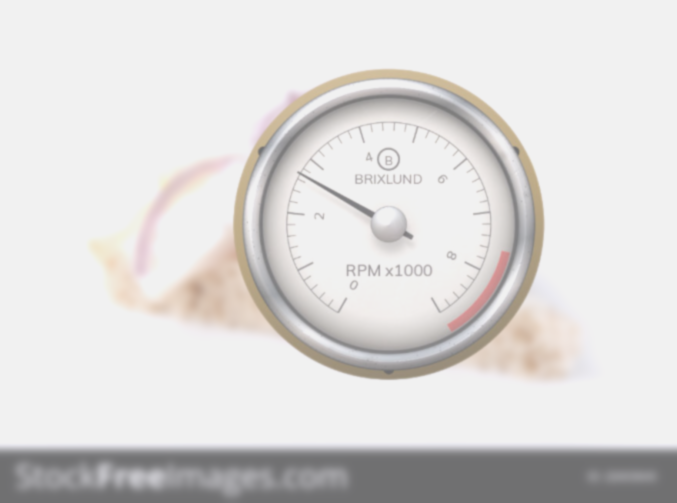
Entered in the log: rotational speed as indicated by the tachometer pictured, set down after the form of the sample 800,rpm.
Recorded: 2700,rpm
